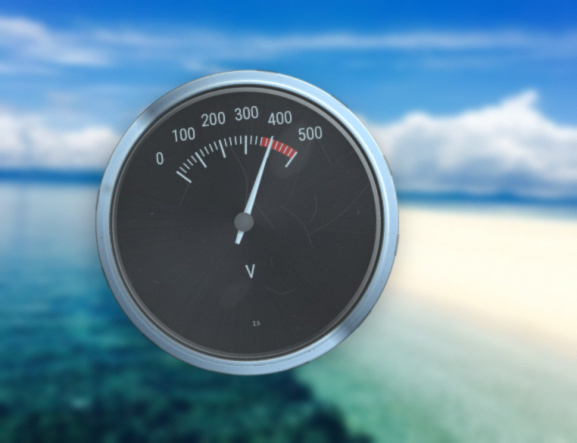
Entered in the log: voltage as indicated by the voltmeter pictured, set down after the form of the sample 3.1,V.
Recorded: 400,V
